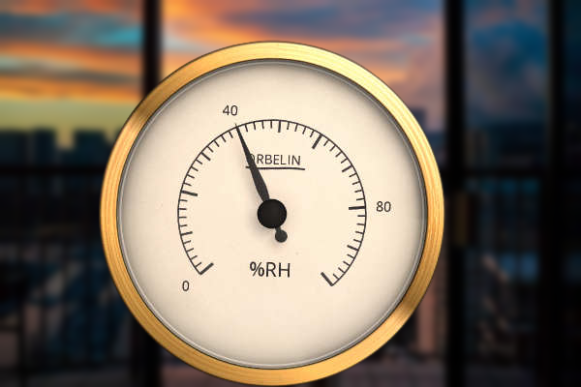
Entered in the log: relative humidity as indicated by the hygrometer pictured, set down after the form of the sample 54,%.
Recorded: 40,%
